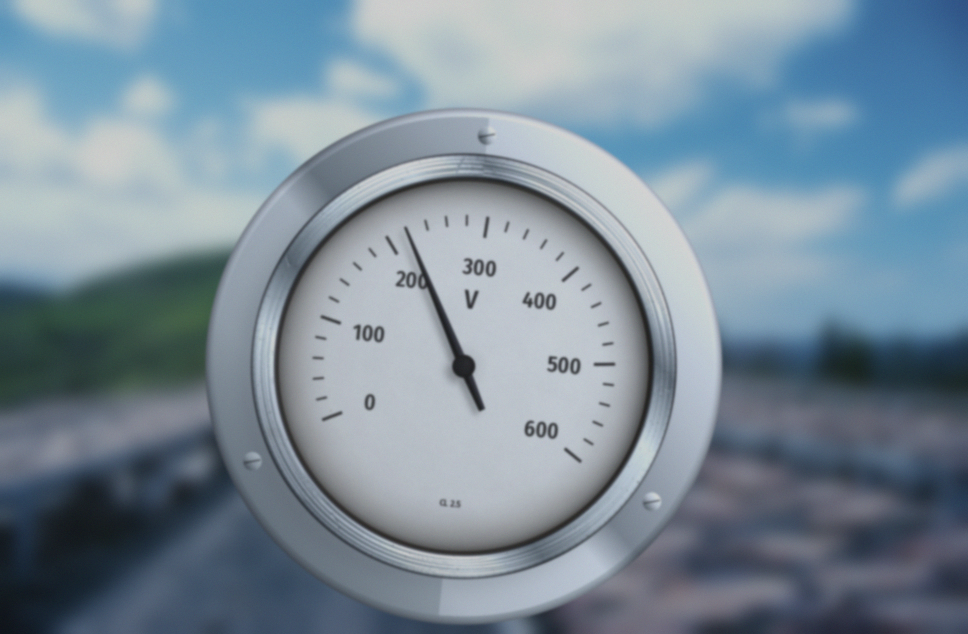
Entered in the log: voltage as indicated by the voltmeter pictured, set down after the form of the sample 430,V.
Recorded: 220,V
